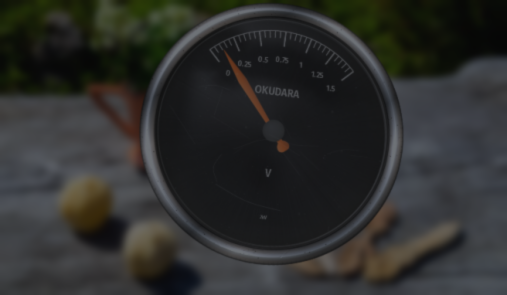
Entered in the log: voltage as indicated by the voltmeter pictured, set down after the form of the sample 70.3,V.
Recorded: 0.1,V
